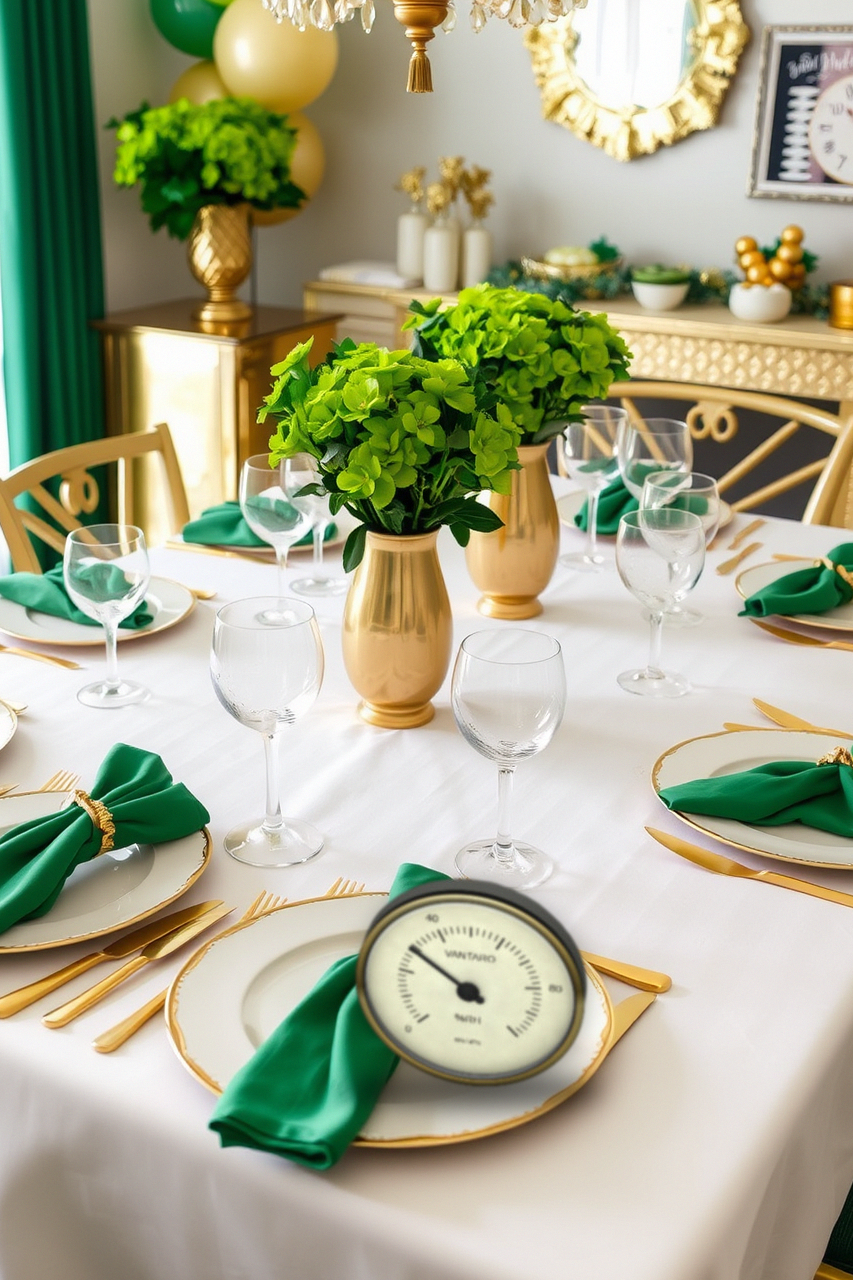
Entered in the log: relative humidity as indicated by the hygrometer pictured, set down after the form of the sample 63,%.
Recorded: 30,%
